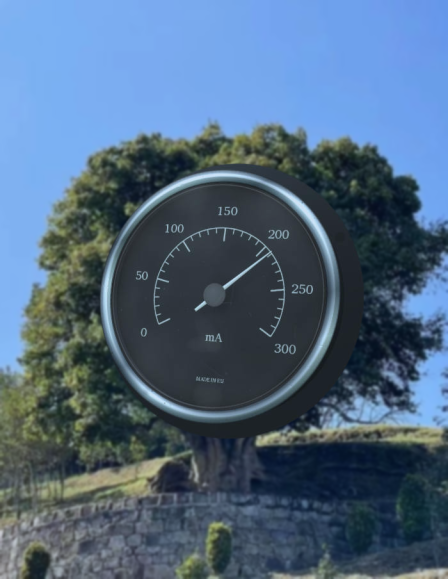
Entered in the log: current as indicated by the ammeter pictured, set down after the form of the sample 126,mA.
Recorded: 210,mA
